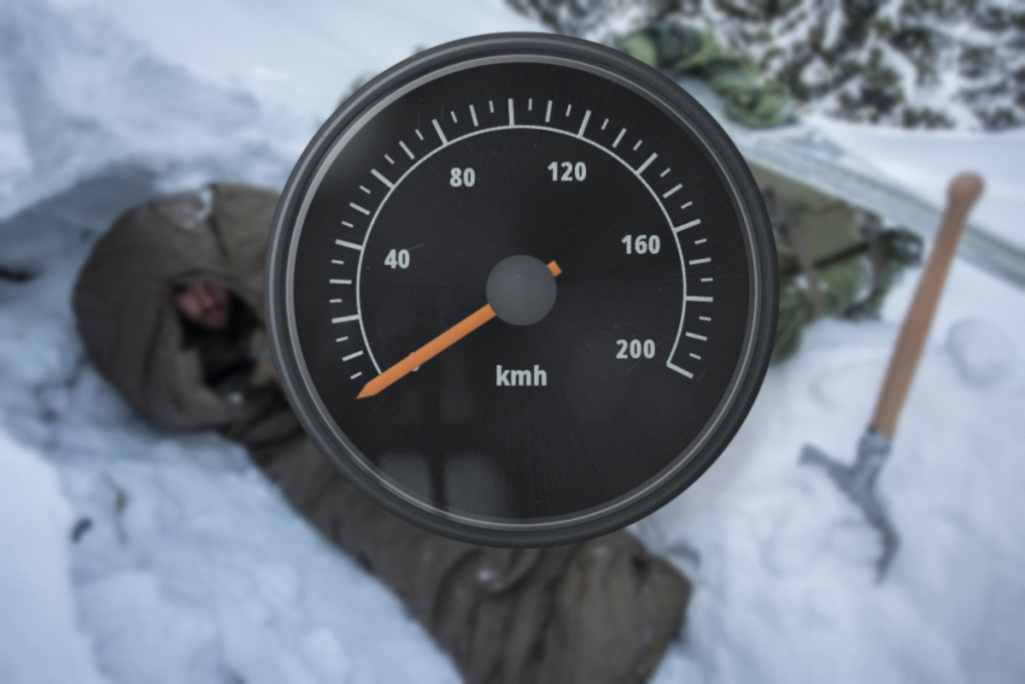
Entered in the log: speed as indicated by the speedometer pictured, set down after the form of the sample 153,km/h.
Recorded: 0,km/h
